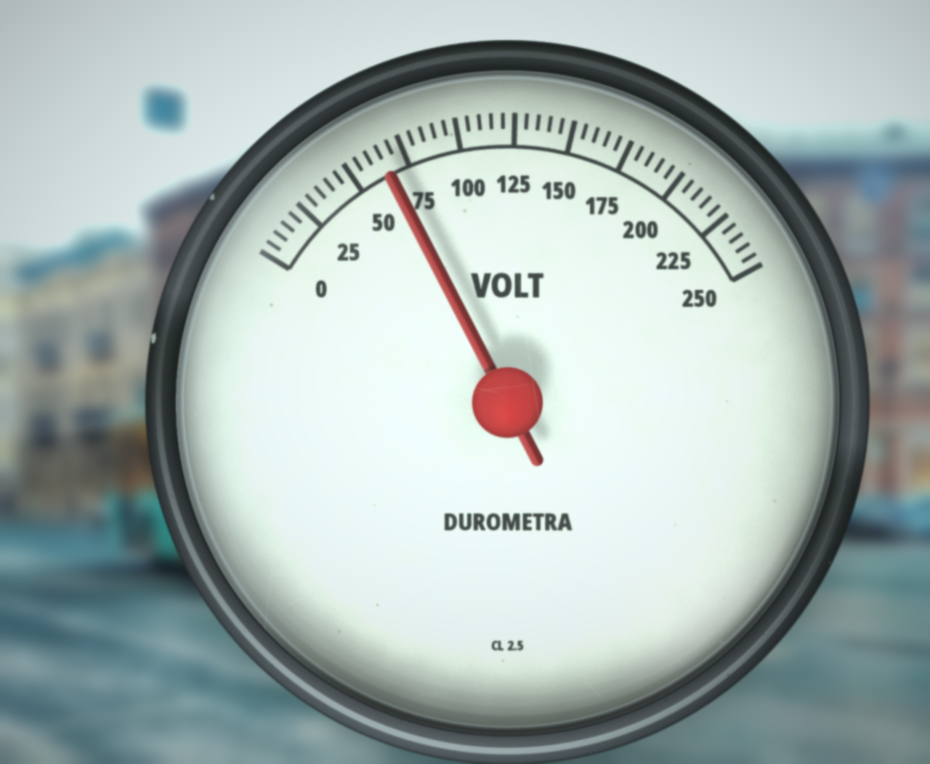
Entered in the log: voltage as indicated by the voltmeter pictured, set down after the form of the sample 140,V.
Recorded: 65,V
